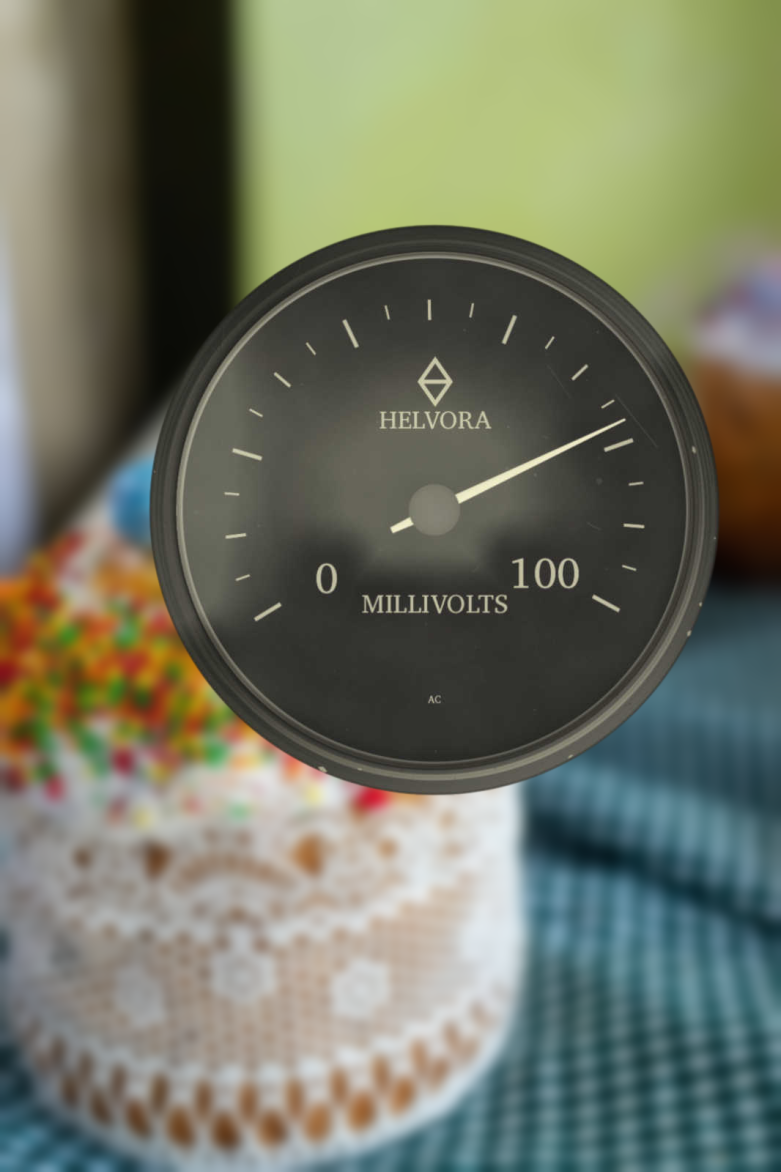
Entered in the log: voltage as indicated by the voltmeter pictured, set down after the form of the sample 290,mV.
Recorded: 77.5,mV
